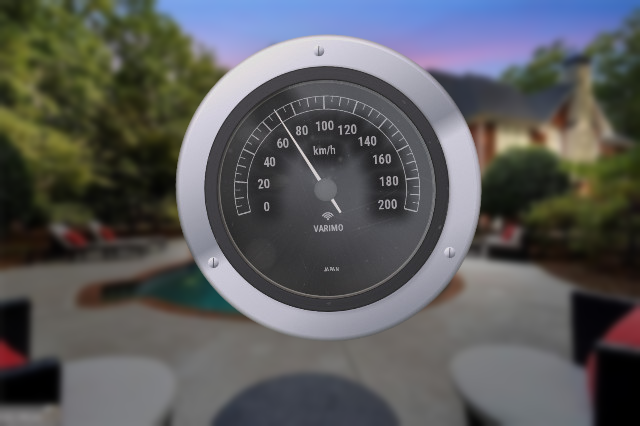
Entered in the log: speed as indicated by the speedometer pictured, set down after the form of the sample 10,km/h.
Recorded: 70,km/h
